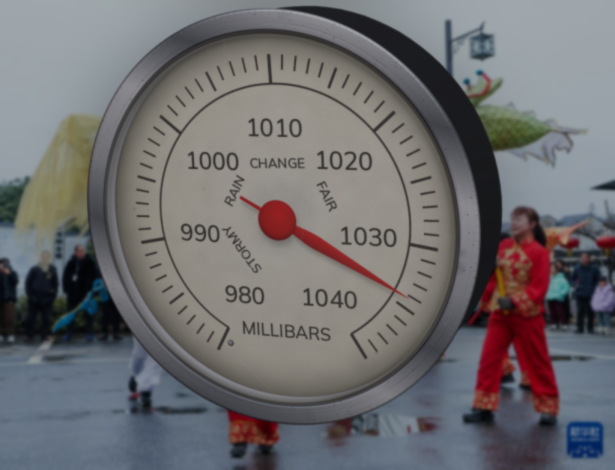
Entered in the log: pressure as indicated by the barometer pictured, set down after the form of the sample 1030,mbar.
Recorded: 1034,mbar
